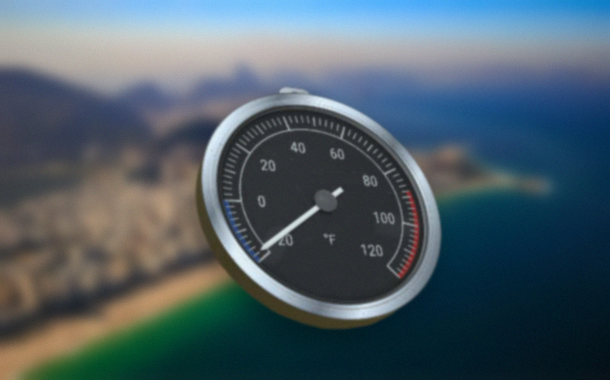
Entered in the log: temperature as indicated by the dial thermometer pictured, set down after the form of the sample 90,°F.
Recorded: -18,°F
